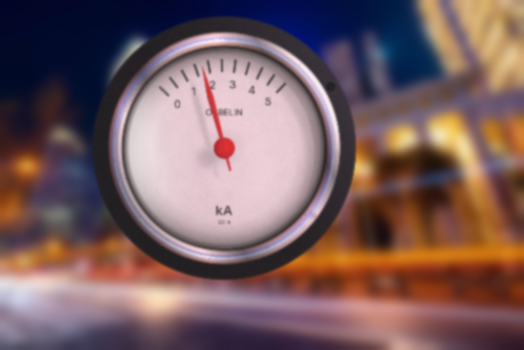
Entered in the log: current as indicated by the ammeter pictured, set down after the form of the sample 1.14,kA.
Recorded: 1.75,kA
